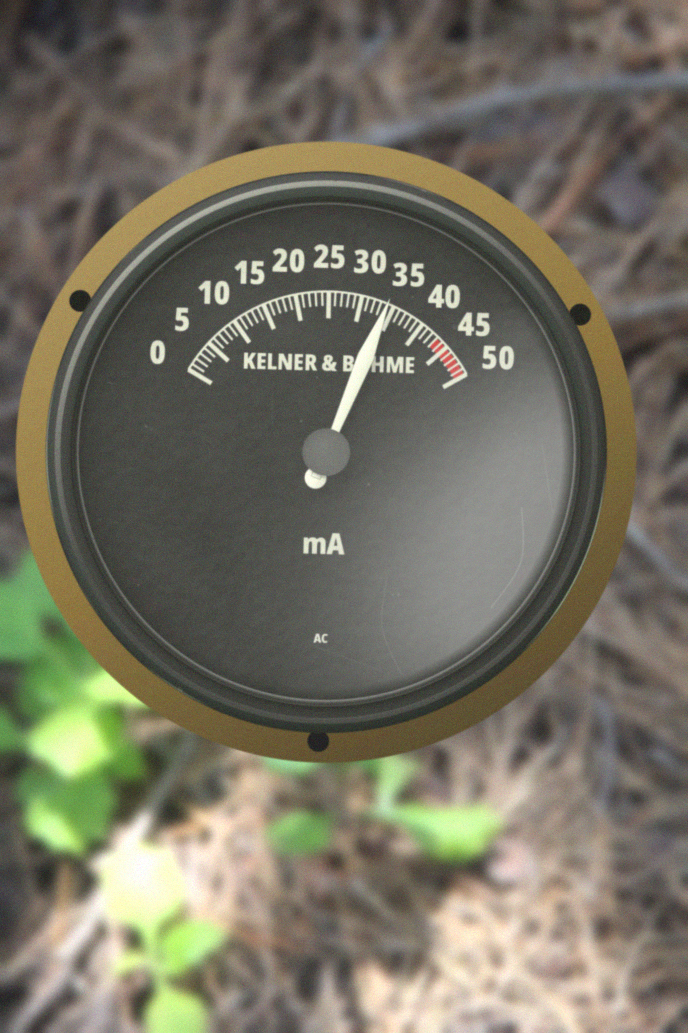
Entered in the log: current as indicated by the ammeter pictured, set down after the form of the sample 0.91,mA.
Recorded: 34,mA
